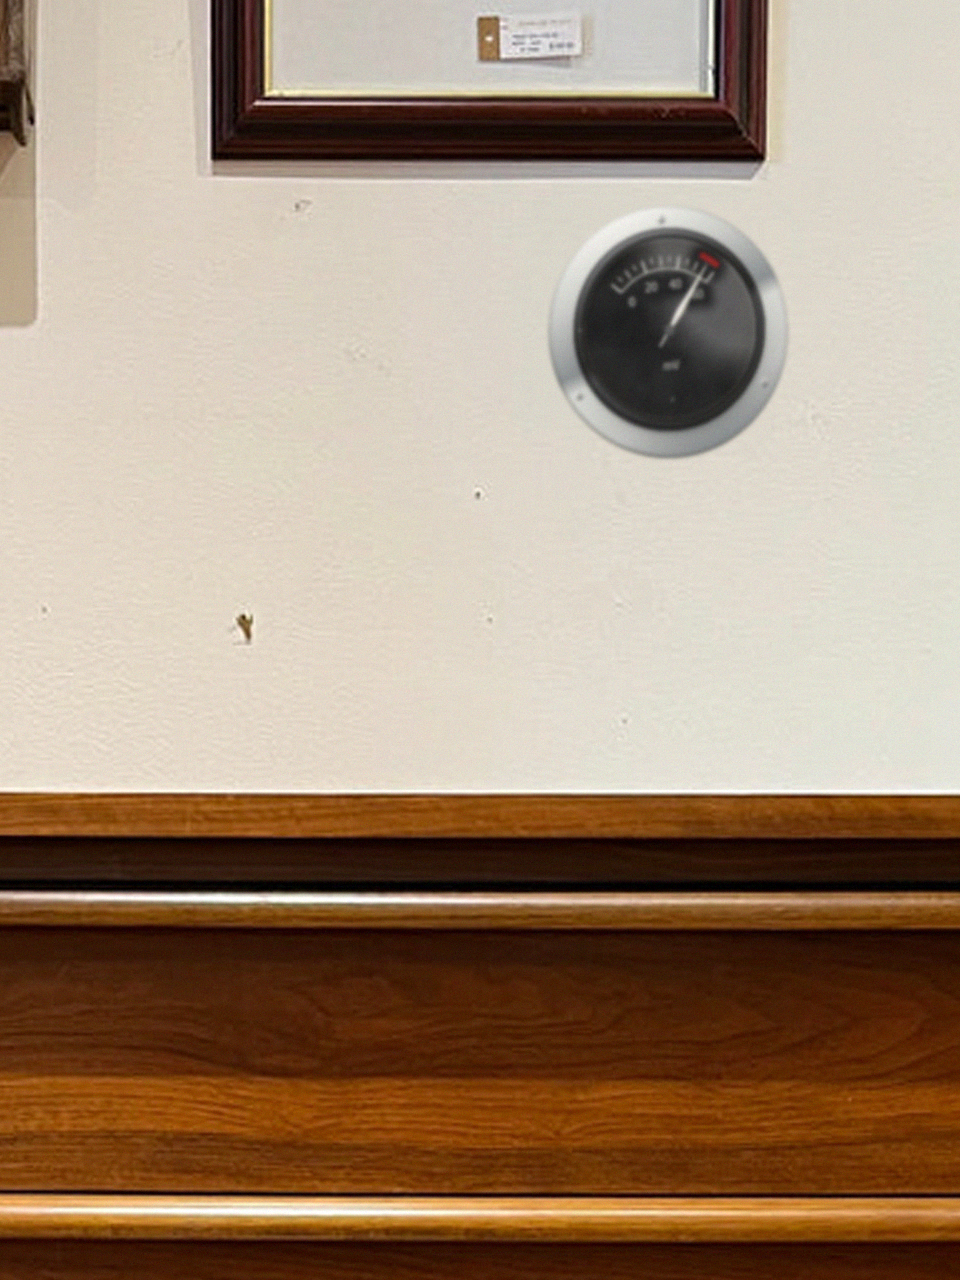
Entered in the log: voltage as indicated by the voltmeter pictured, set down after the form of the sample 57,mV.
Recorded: 55,mV
